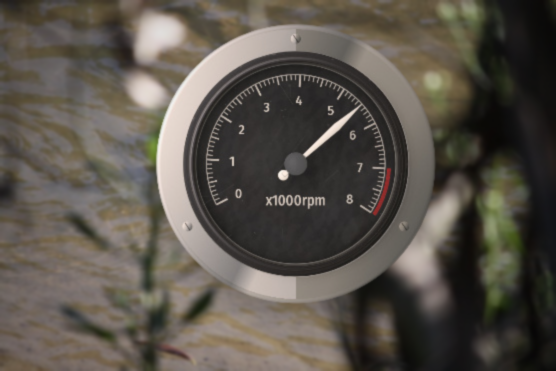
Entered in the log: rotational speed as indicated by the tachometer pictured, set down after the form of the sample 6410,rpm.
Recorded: 5500,rpm
